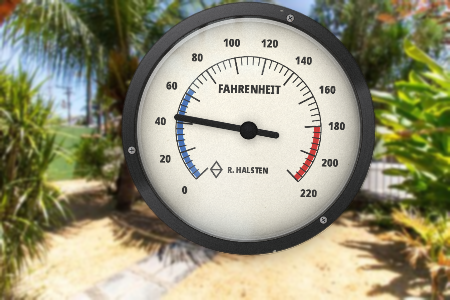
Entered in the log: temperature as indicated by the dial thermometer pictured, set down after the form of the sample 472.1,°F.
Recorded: 44,°F
